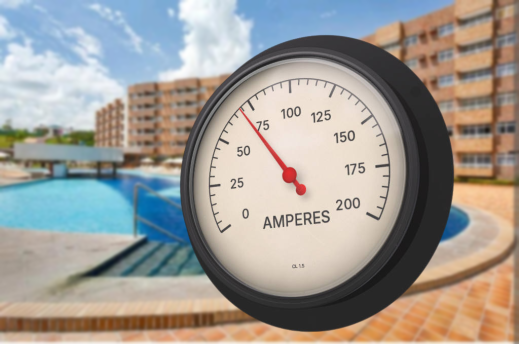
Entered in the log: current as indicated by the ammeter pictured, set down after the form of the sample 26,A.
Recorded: 70,A
